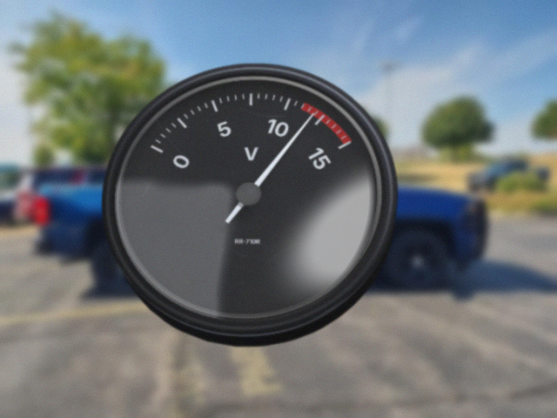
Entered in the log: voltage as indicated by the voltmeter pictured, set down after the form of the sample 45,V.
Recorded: 12,V
